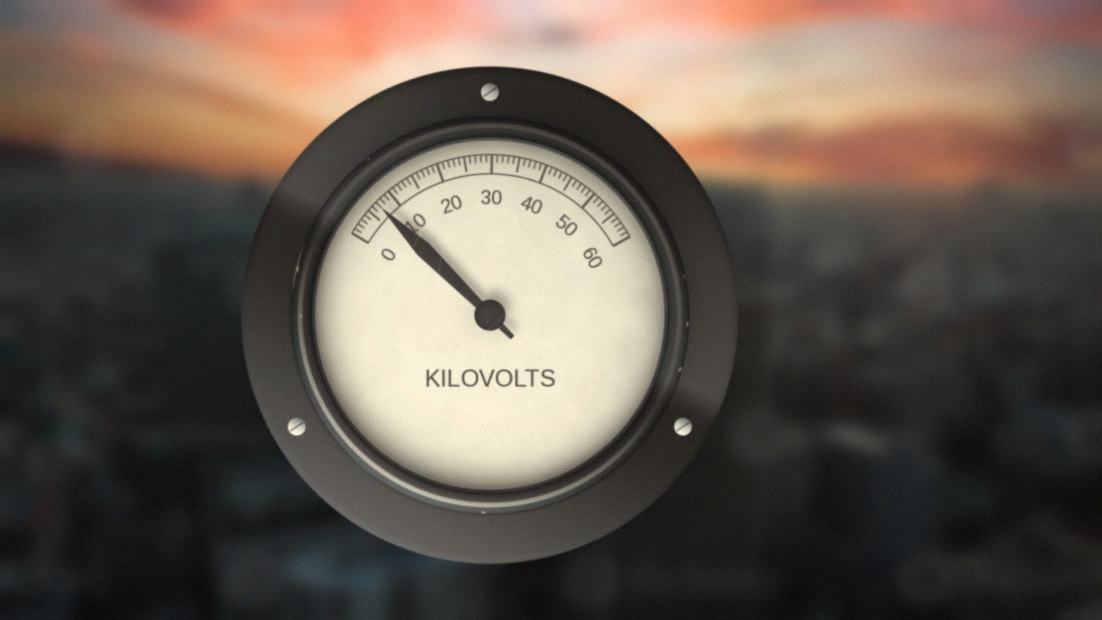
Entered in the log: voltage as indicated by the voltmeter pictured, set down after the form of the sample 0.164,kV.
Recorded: 7,kV
